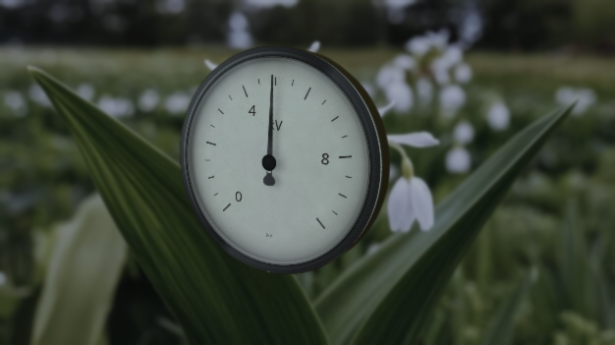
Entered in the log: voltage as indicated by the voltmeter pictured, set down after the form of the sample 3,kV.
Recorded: 5,kV
